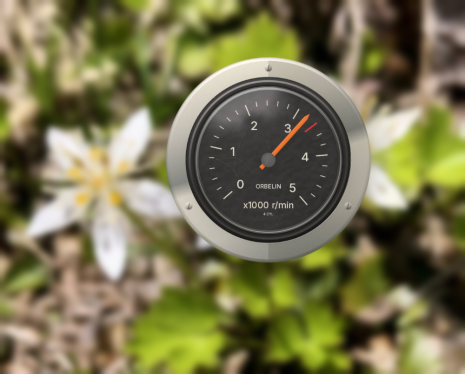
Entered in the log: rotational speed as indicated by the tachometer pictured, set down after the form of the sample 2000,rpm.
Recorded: 3200,rpm
